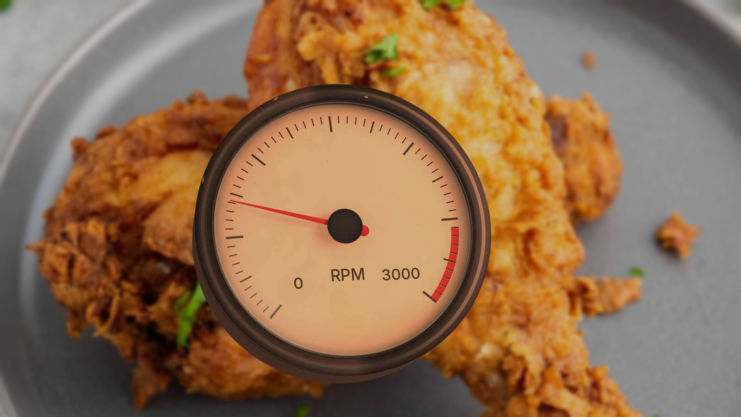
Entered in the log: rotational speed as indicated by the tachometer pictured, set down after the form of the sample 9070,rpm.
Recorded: 700,rpm
